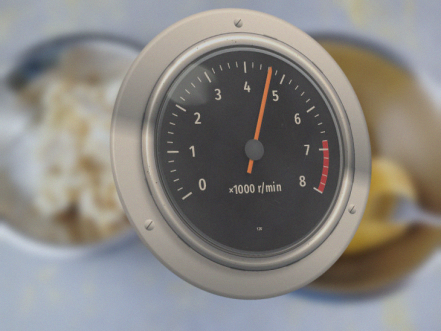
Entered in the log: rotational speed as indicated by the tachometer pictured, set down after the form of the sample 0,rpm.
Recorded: 4600,rpm
